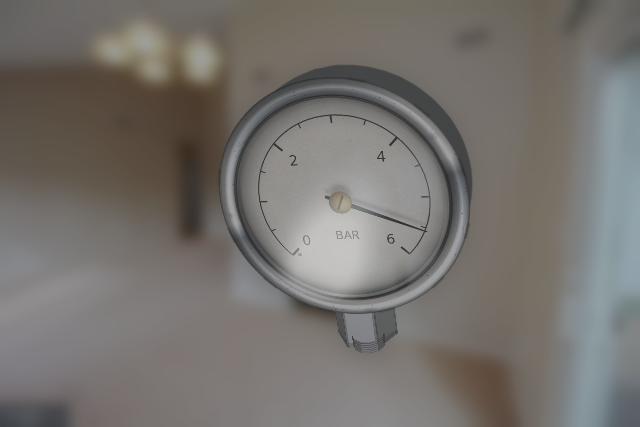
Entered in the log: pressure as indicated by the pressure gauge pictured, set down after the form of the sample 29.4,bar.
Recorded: 5.5,bar
